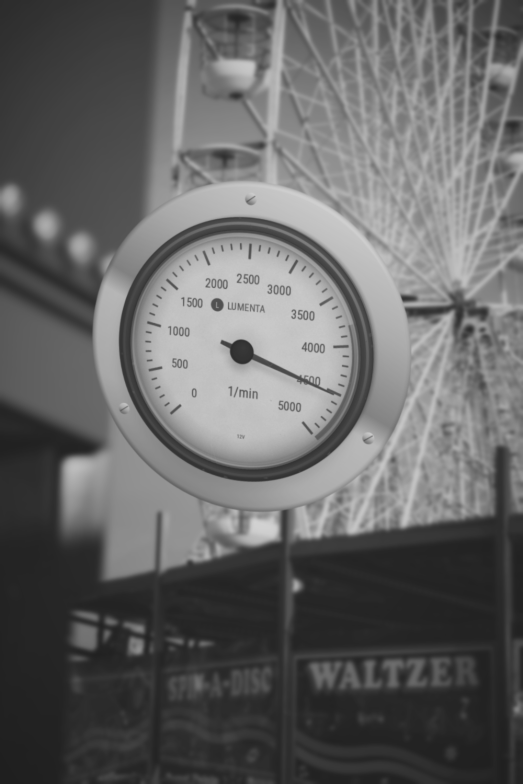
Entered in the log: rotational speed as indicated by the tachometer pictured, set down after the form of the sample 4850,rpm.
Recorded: 4500,rpm
